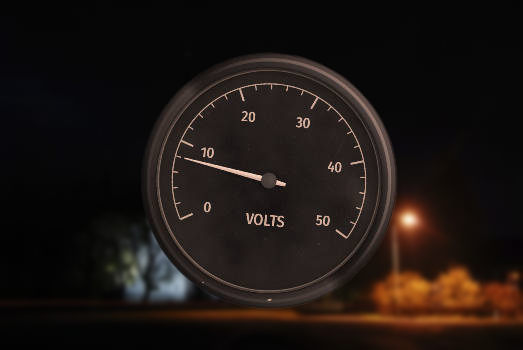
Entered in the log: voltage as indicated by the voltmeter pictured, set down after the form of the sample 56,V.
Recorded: 8,V
